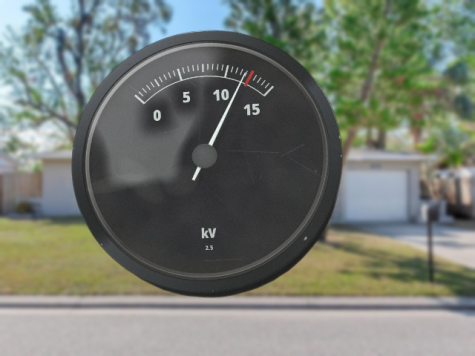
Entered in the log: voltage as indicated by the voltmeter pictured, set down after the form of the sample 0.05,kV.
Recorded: 12,kV
